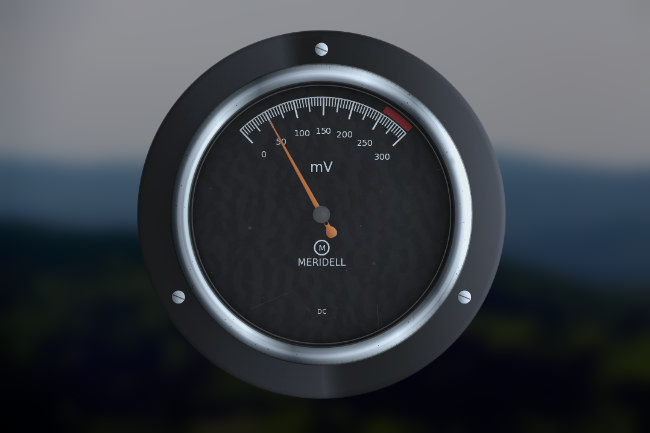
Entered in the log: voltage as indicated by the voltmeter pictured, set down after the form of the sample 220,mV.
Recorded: 50,mV
